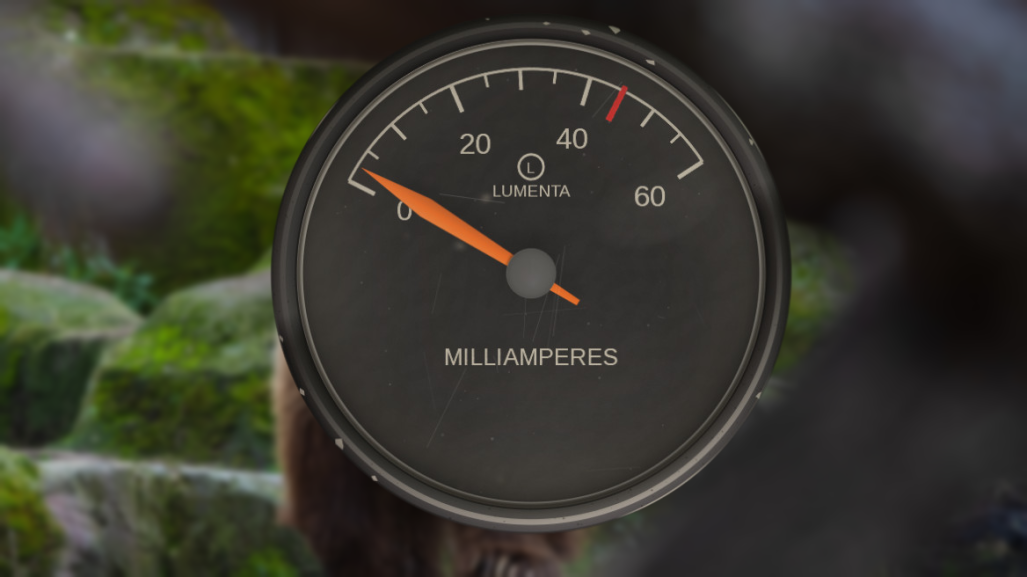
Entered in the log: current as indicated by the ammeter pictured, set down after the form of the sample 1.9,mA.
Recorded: 2.5,mA
